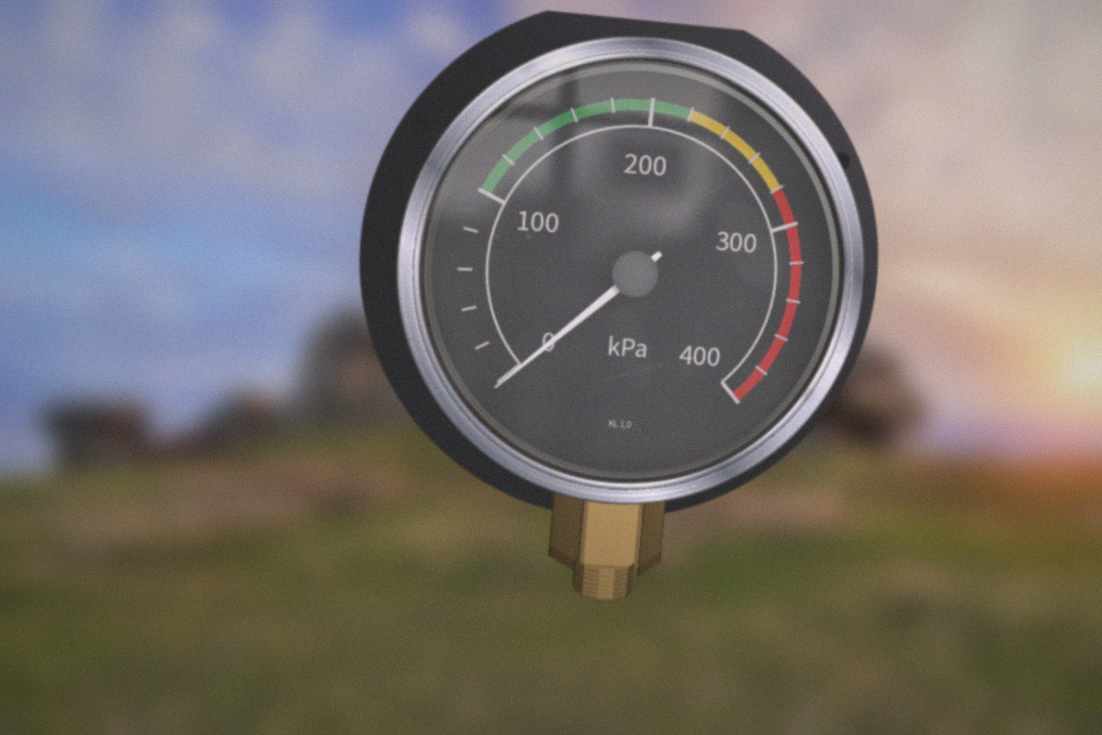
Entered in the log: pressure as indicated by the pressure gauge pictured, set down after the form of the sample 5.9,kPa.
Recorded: 0,kPa
